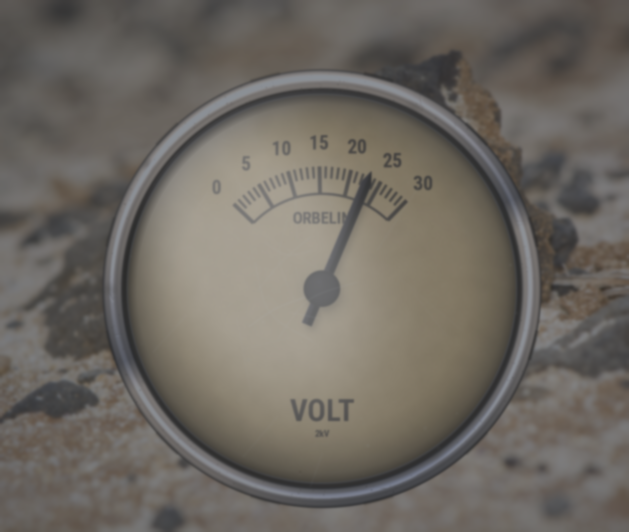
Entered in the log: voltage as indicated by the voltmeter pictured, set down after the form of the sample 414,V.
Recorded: 23,V
